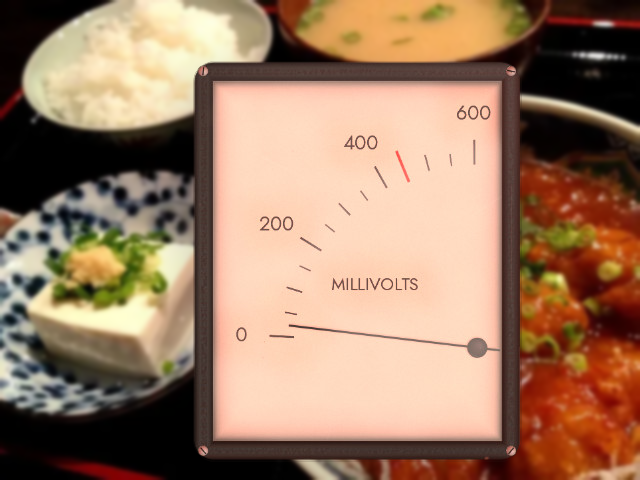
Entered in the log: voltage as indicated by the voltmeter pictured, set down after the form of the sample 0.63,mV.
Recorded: 25,mV
